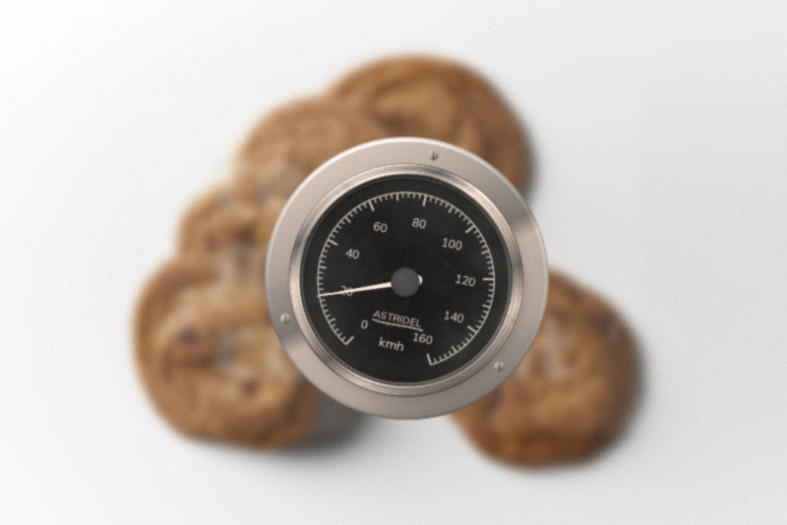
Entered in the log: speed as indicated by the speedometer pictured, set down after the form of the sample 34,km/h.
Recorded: 20,km/h
